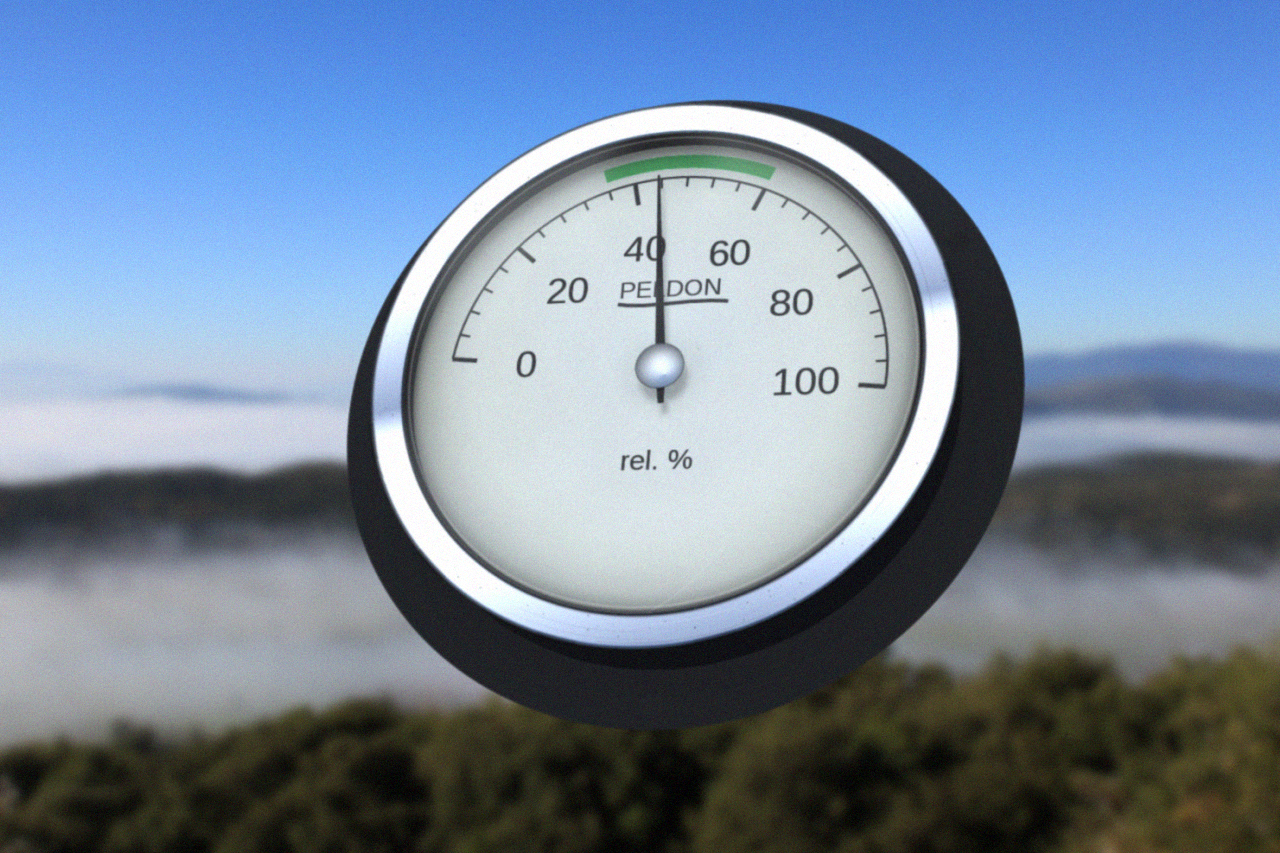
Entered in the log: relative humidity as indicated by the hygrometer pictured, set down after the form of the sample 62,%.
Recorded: 44,%
